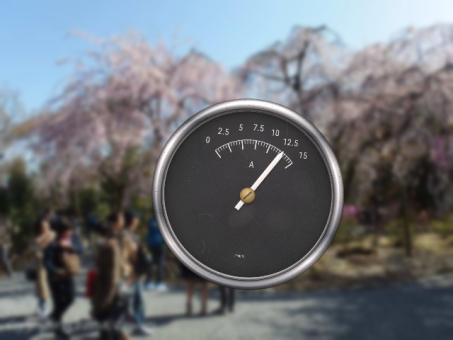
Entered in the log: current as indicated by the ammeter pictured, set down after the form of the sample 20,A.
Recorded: 12.5,A
